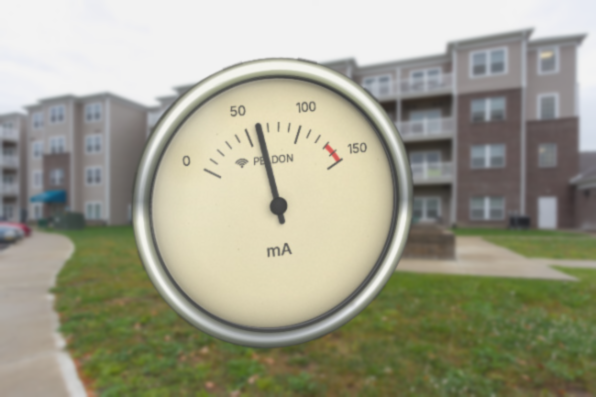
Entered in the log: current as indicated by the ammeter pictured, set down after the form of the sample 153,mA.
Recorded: 60,mA
